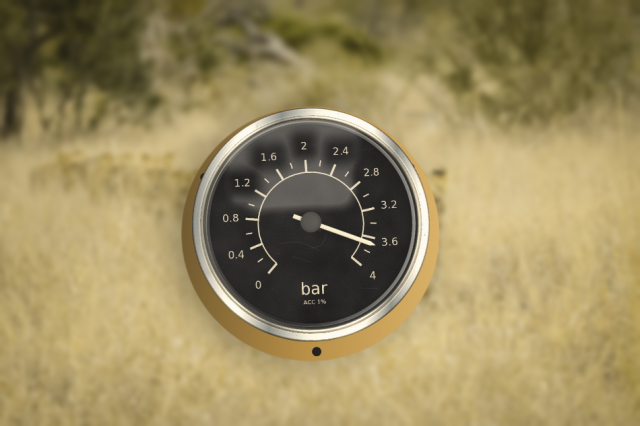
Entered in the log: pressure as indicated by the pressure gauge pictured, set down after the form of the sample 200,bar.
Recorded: 3.7,bar
